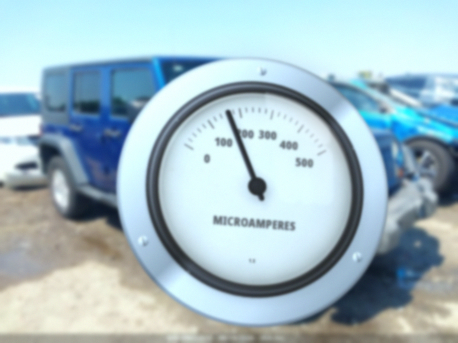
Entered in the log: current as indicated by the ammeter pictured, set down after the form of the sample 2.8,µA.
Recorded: 160,µA
